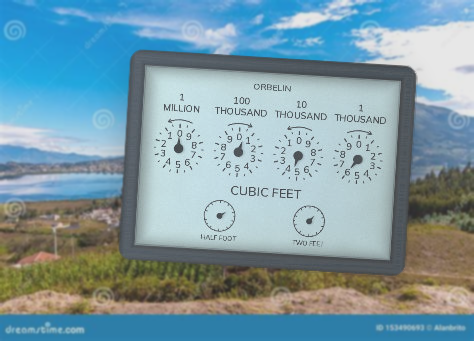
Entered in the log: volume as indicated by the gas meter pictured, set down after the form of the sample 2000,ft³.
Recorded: 4600,ft³
